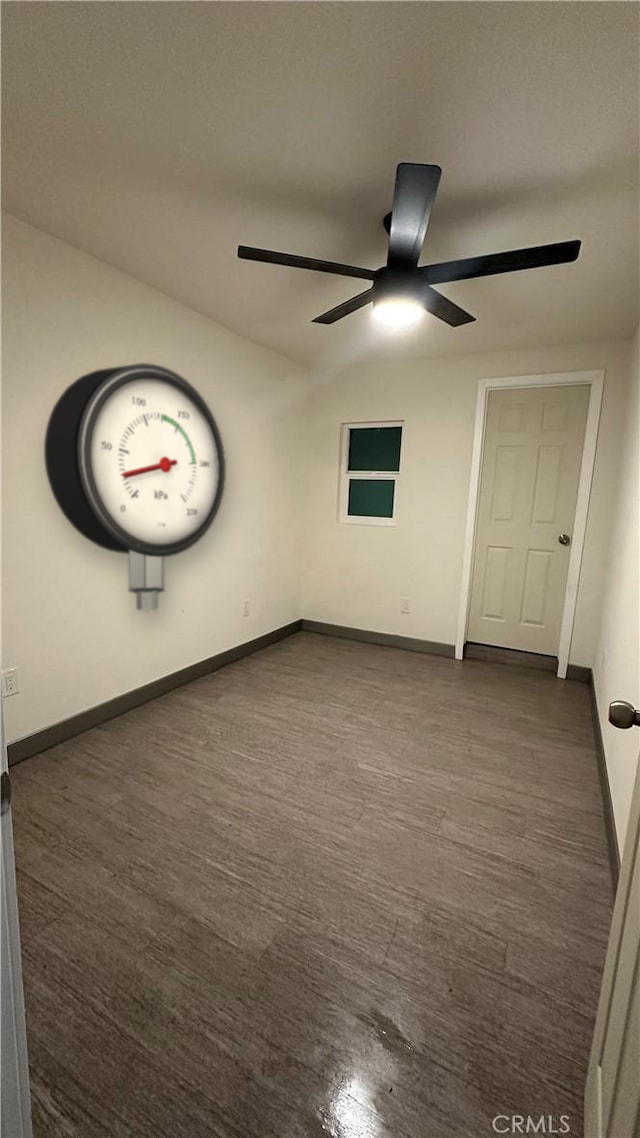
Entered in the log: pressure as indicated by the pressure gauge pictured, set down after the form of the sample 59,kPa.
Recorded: 25,kPa
